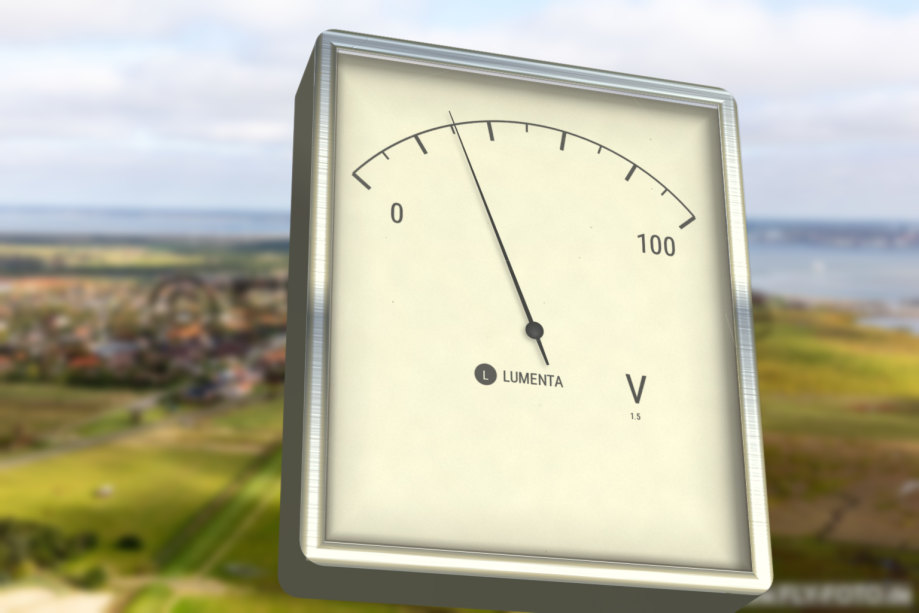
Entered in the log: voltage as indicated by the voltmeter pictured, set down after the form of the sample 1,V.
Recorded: 30,V
